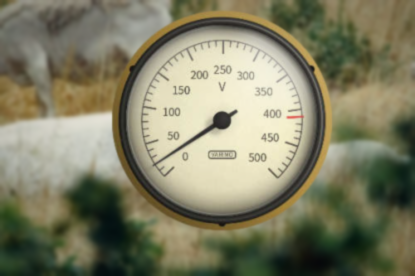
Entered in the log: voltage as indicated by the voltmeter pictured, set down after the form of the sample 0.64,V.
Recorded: 20,V
